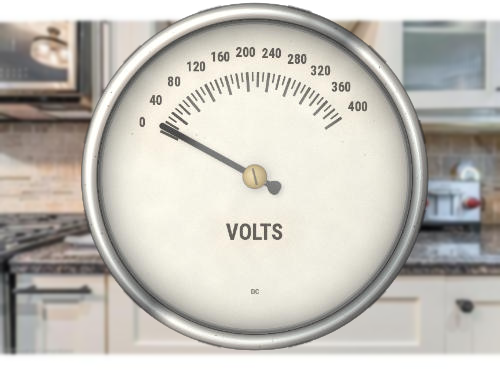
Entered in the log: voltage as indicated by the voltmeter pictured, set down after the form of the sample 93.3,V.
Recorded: 10,V
